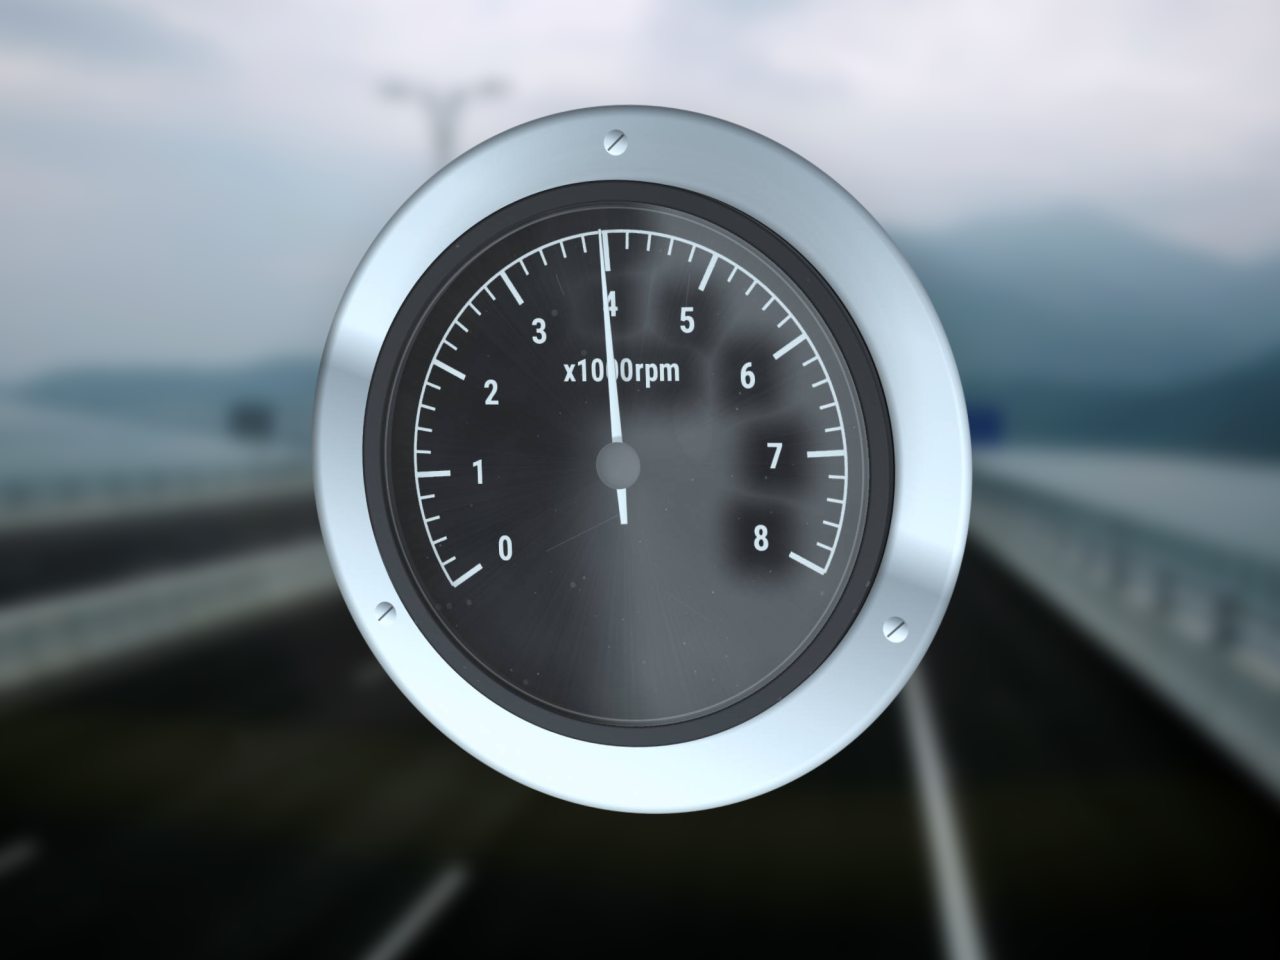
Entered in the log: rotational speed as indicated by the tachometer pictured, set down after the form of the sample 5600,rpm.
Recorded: 4000,rpm
